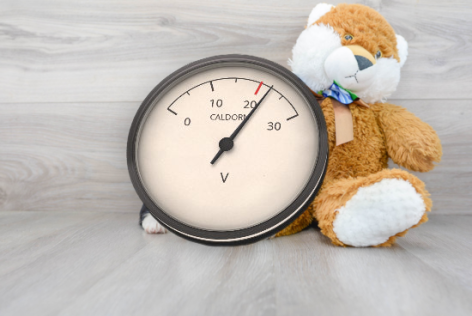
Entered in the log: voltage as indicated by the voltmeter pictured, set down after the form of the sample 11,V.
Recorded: 22.5,V
